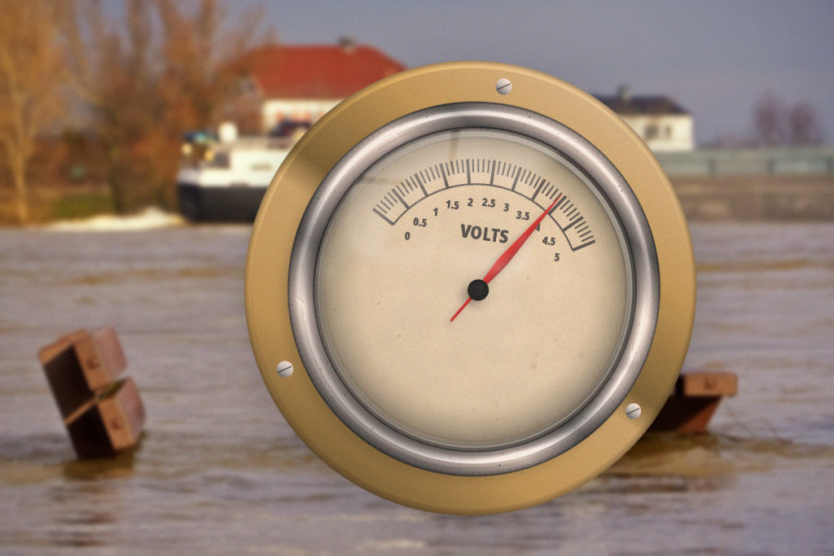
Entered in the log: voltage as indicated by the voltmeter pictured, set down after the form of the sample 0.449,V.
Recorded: 3.9,V
